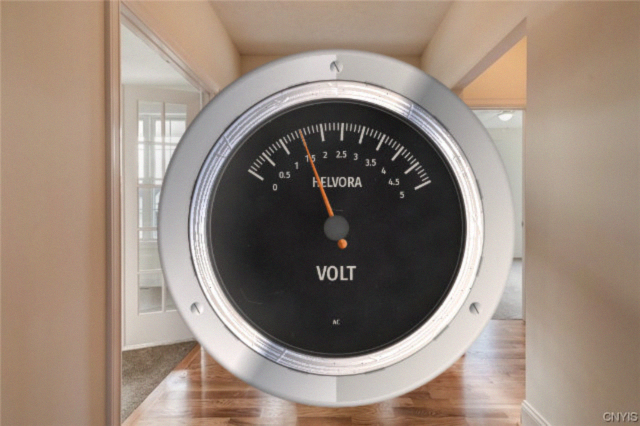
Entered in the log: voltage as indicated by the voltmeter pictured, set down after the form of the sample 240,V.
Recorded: 1.5,V
